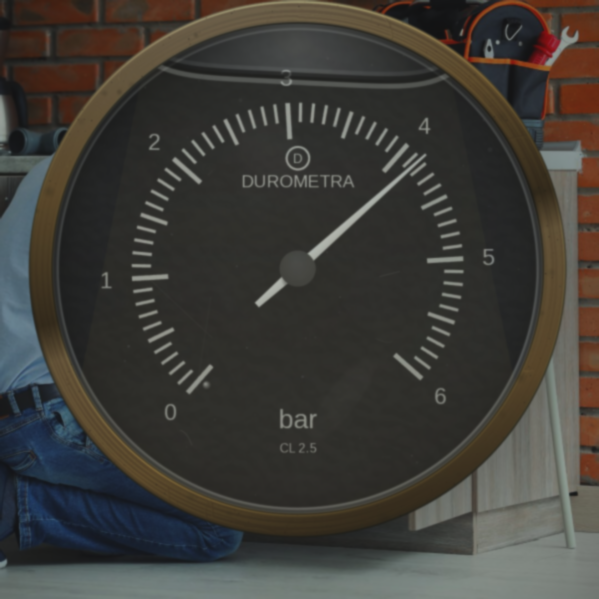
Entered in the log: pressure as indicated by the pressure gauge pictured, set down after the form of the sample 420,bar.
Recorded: 4.15,bar
